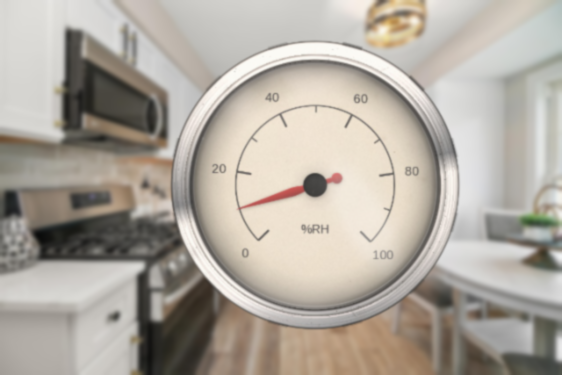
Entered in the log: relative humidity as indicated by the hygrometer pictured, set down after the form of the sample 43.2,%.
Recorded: 10,%
